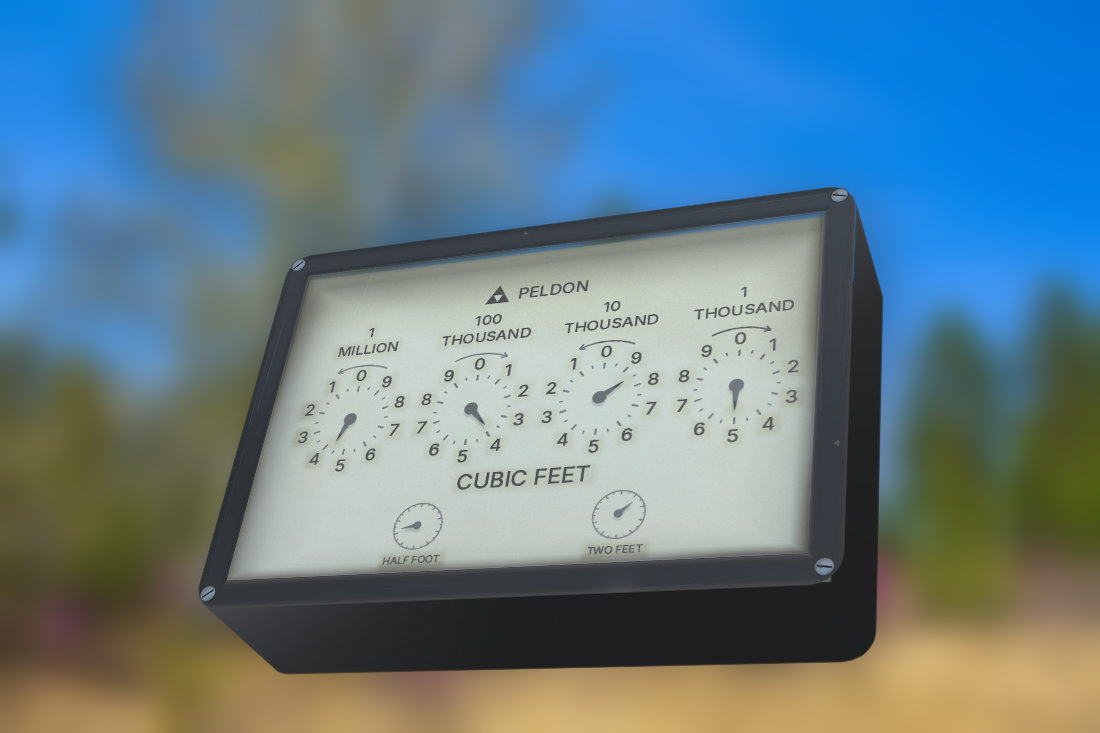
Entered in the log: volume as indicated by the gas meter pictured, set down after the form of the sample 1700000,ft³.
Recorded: 438500,ft³
